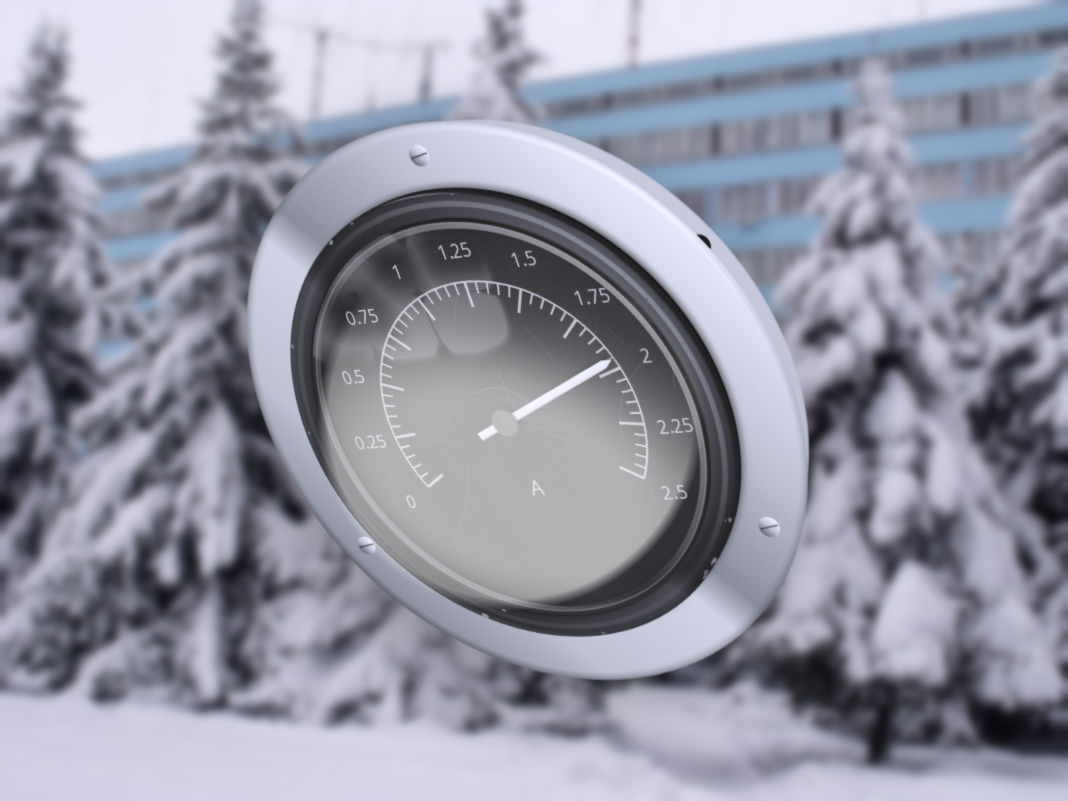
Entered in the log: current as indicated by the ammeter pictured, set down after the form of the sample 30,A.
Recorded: 1.95,A
